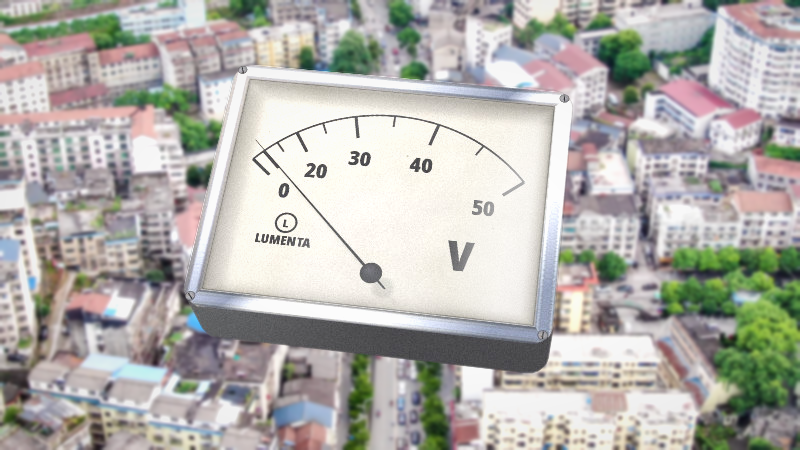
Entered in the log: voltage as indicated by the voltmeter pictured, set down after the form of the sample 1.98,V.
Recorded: 10,V
